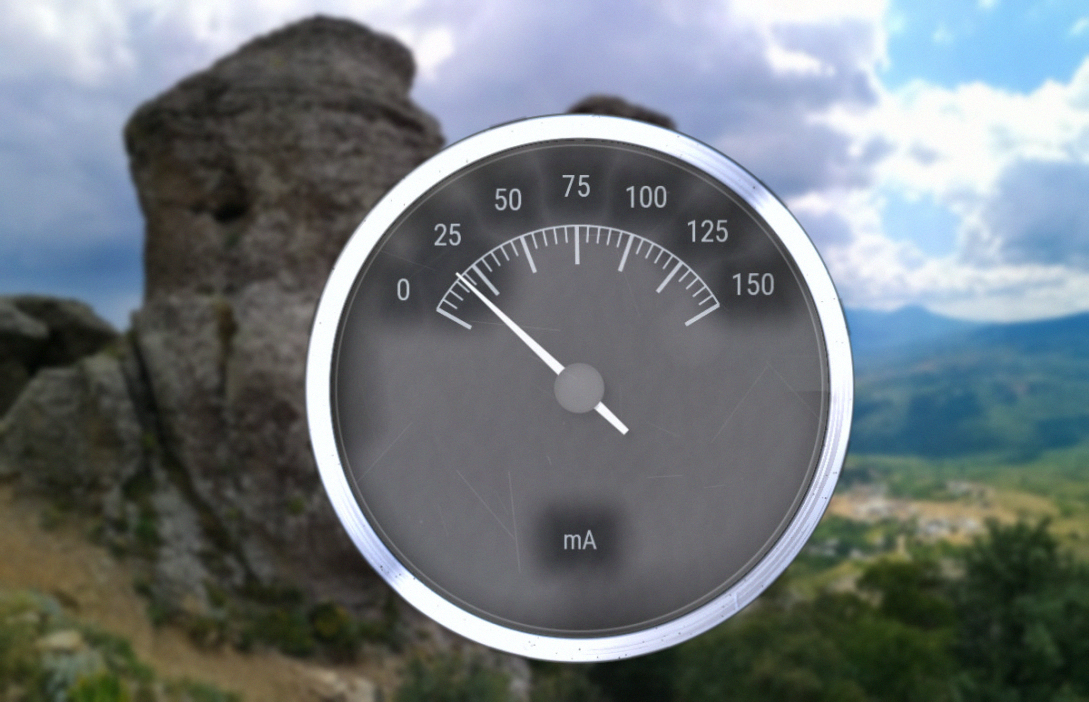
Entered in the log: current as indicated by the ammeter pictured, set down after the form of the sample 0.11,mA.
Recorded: 17.5,mA
